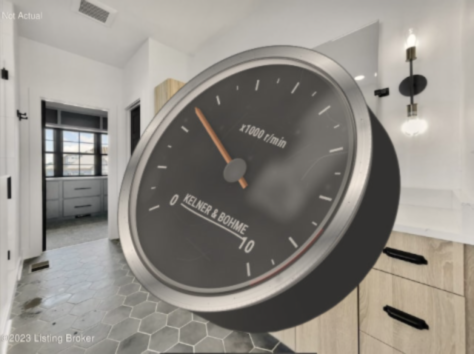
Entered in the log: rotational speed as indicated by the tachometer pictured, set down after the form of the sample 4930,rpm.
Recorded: 2500,rpm
